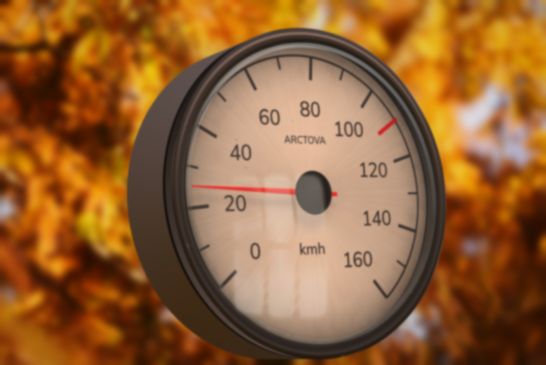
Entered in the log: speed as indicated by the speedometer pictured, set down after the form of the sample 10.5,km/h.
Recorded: 25,km/h
